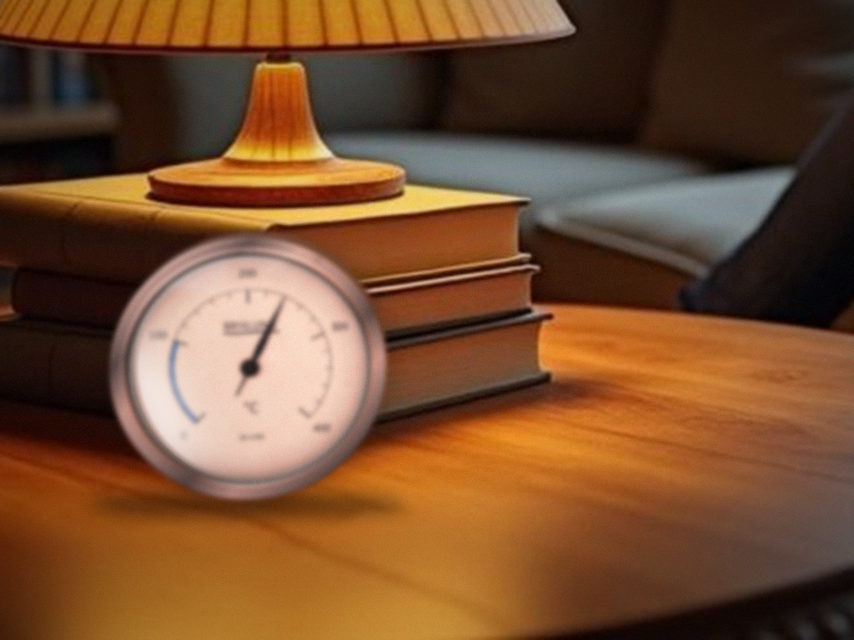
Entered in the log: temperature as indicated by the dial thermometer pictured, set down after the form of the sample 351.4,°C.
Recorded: 240,°C
